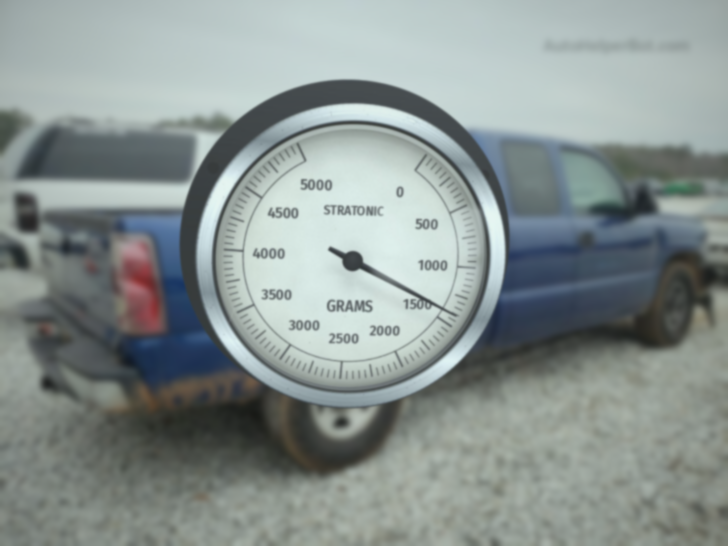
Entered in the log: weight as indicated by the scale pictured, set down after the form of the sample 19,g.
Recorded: 1400,g
